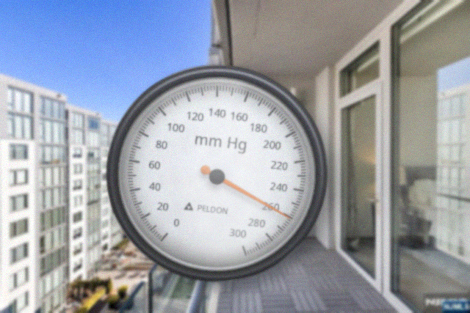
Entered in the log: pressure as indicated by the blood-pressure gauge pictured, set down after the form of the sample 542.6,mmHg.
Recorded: 260,mmHg
